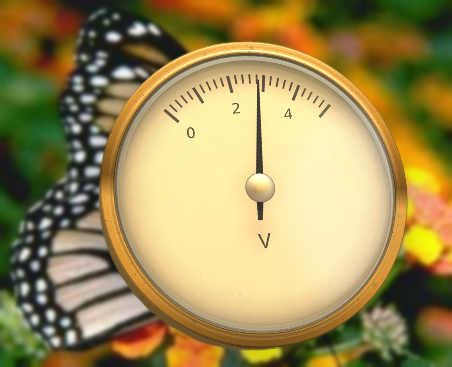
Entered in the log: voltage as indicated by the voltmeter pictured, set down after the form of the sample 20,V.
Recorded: 2.8,V
